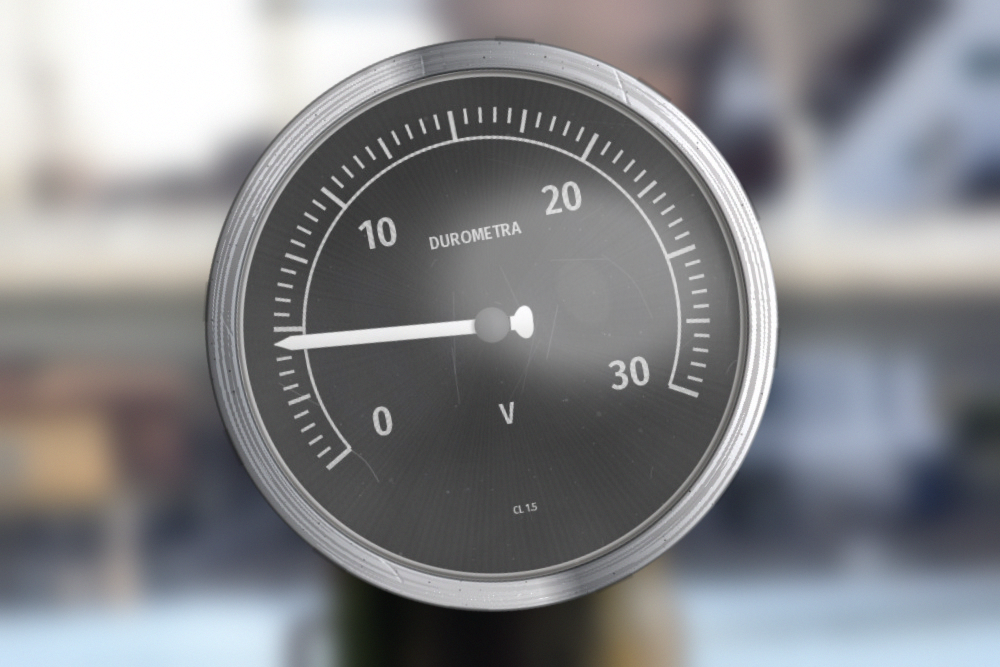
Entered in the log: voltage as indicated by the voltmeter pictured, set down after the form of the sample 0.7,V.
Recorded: 4.5,V
